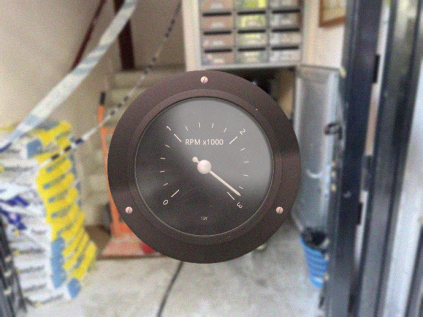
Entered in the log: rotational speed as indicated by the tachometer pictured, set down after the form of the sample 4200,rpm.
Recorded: 2900,rpm
